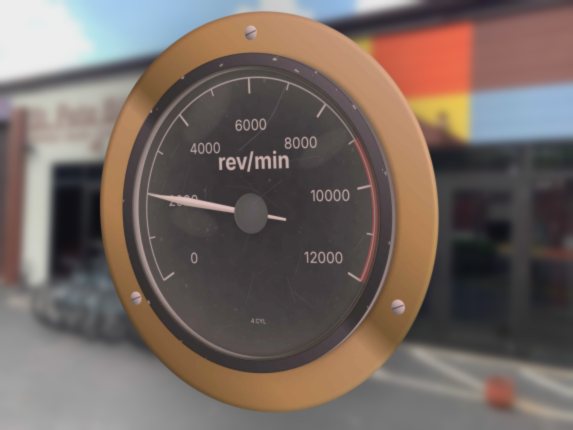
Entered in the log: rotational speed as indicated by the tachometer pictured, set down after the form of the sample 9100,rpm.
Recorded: 2000,rpm
